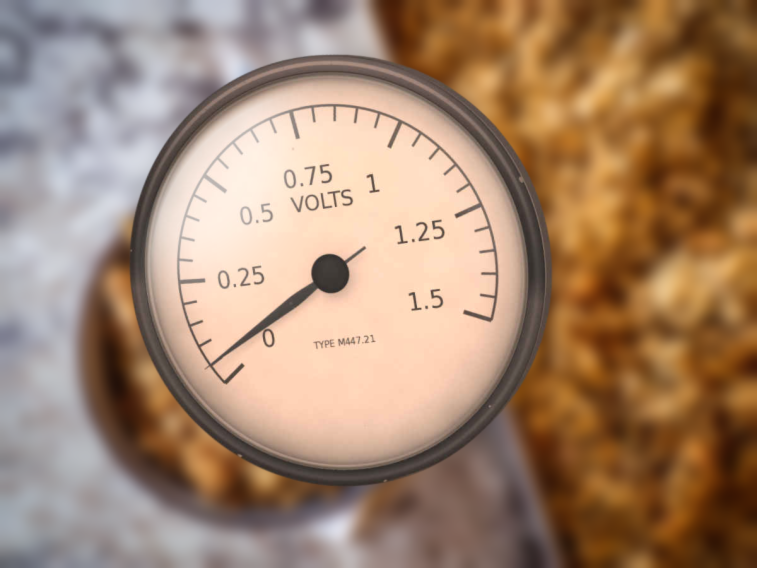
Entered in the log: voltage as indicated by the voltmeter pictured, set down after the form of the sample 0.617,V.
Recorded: 0.05,V
